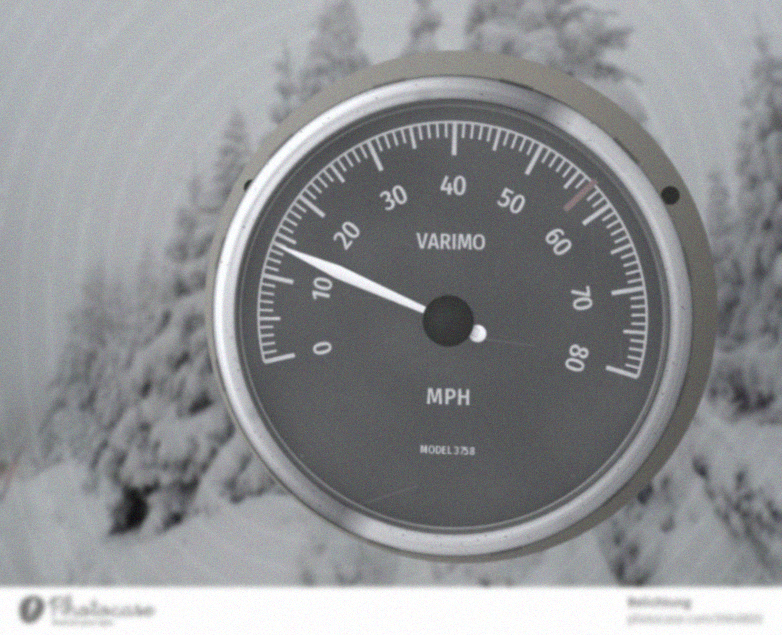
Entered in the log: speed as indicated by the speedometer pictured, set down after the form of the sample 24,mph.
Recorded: 14,mph
